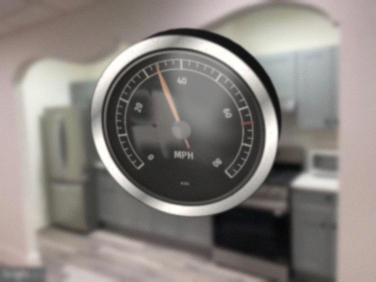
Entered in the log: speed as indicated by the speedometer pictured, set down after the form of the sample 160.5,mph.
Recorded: 34,mph
